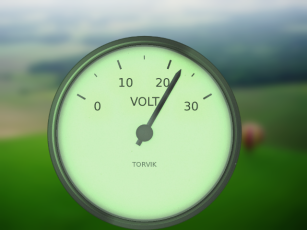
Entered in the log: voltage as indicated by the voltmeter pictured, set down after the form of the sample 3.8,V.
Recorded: 22.5,V
